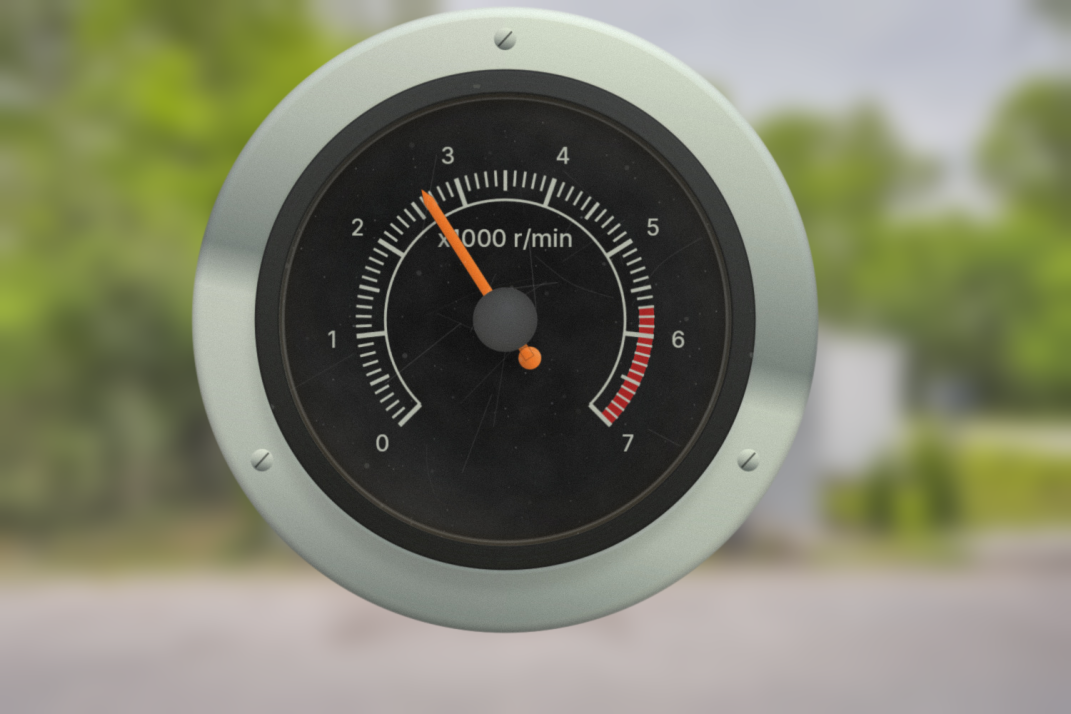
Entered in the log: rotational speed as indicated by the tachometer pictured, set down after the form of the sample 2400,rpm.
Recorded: 2650,rpm
